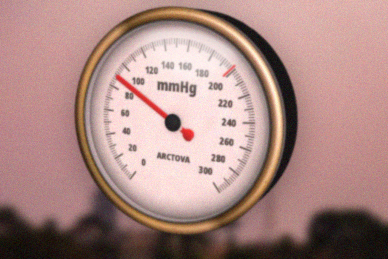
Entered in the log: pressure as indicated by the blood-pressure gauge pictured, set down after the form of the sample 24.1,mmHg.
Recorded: 90,mmHg
